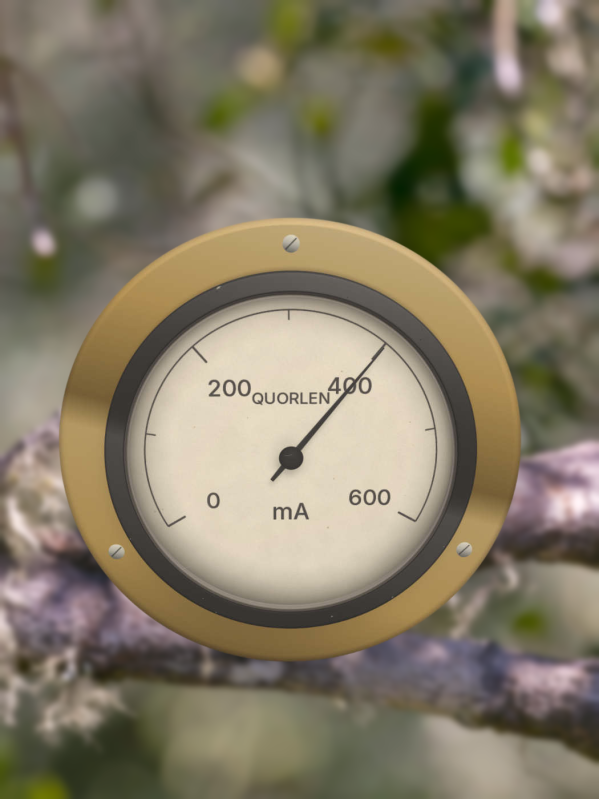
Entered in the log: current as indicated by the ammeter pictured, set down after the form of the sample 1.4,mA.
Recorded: 400,mA
